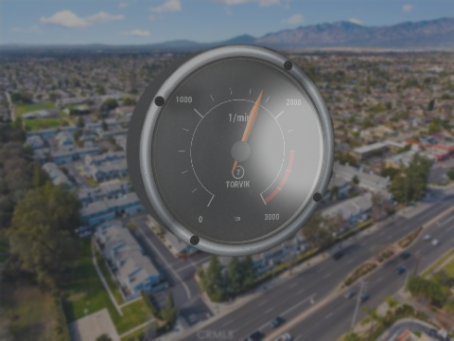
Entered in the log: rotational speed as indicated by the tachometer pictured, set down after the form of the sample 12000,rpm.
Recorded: 1700,rpm
